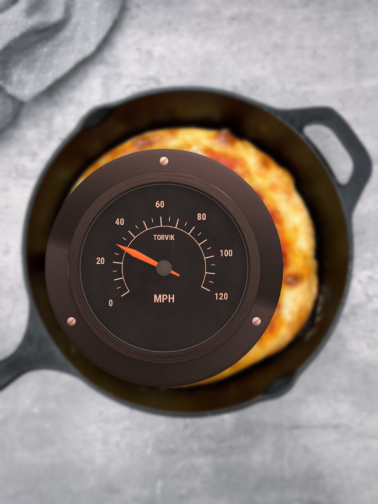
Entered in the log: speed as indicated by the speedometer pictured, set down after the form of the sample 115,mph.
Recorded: 30,mph
